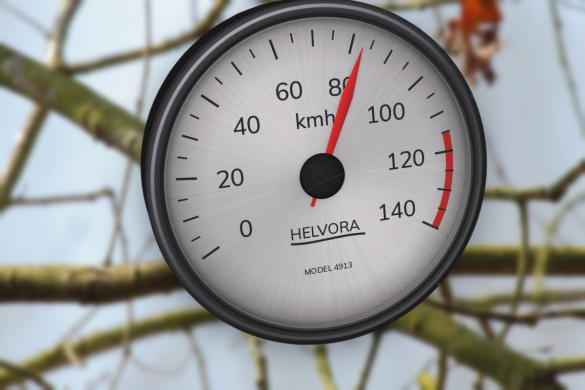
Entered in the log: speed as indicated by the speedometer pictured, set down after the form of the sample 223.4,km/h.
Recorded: 82.5,km/h
